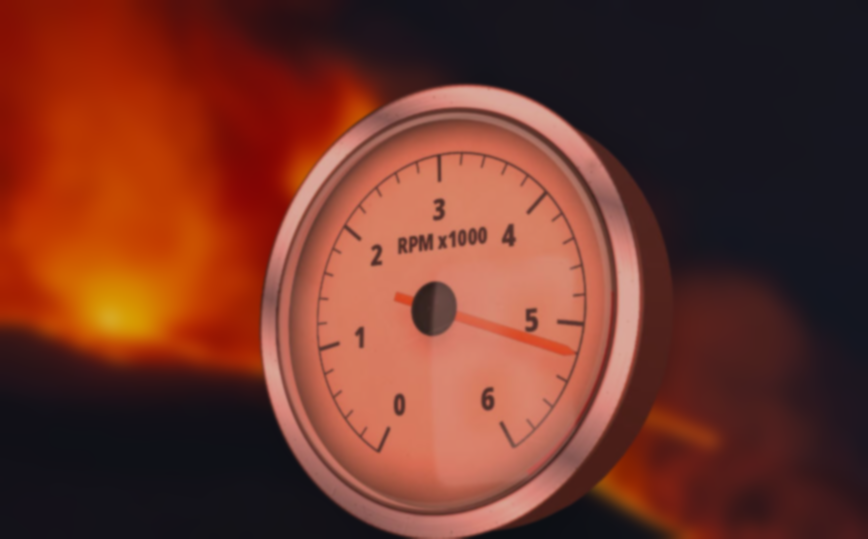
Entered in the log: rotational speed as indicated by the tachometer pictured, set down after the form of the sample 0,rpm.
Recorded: 5200,rpm
